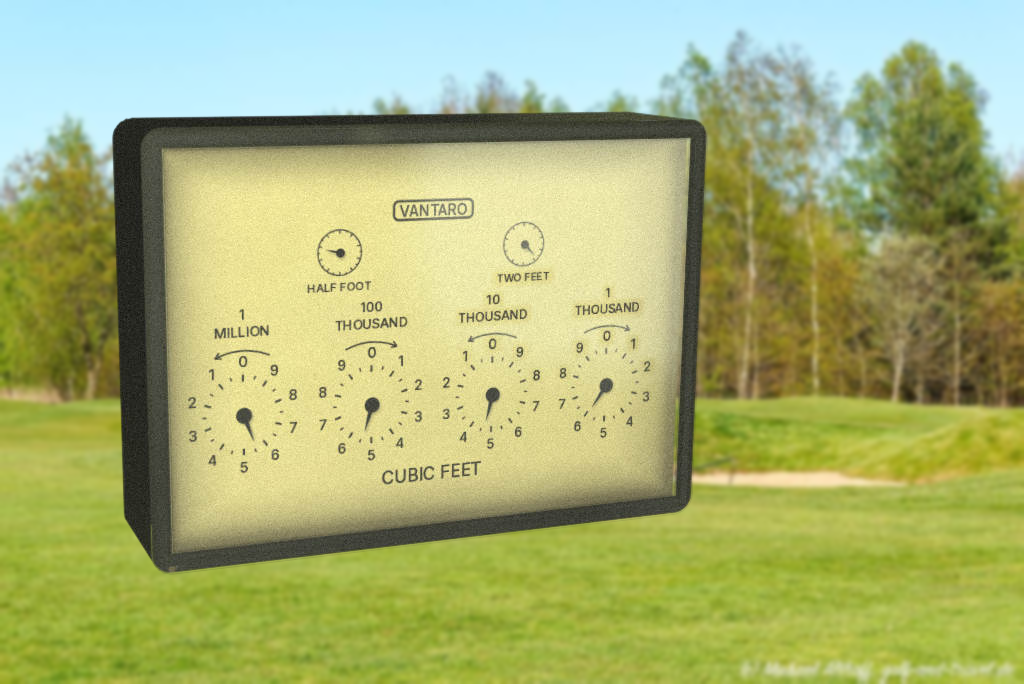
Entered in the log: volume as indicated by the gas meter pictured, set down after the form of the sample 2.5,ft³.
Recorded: 554600,ft³
